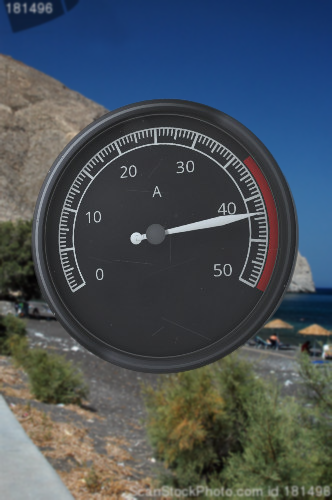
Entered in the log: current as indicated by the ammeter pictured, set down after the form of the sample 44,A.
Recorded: 42,A
